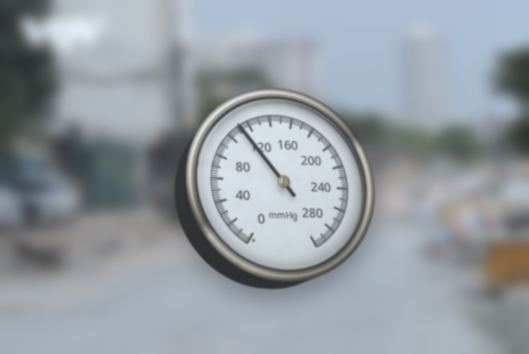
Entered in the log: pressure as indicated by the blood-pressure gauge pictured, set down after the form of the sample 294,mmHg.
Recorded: 110,mmHg
